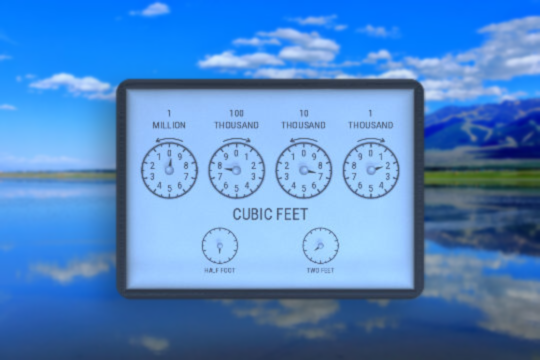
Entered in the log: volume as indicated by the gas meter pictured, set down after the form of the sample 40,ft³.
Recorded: 977200,ft³
